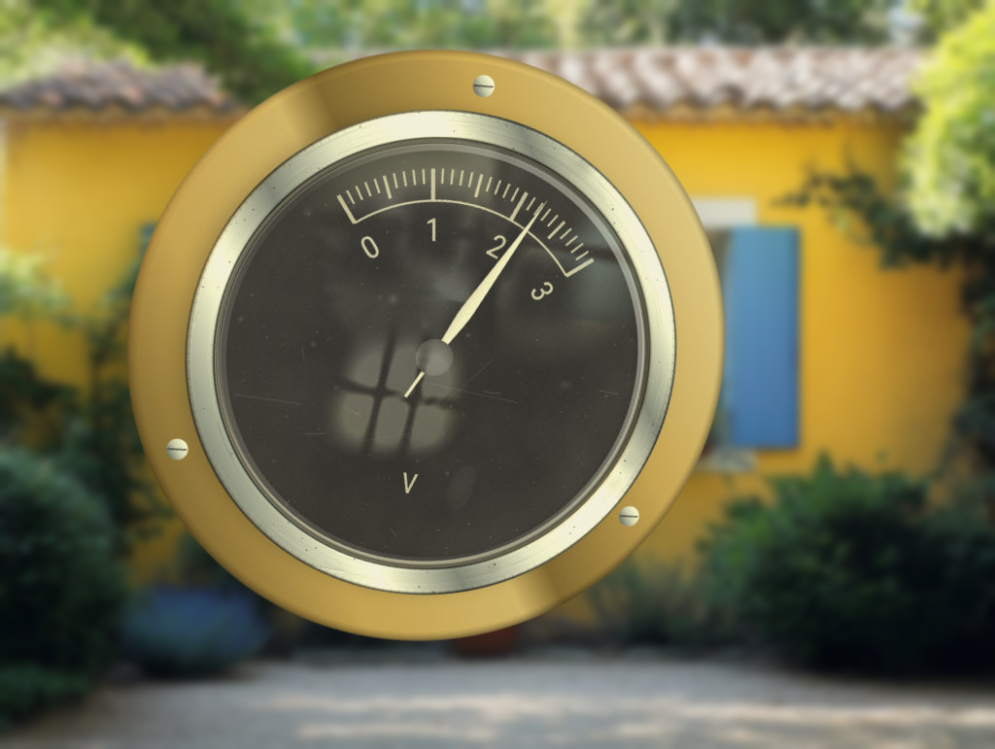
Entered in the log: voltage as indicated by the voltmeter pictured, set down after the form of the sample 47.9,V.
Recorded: 2.2,V
